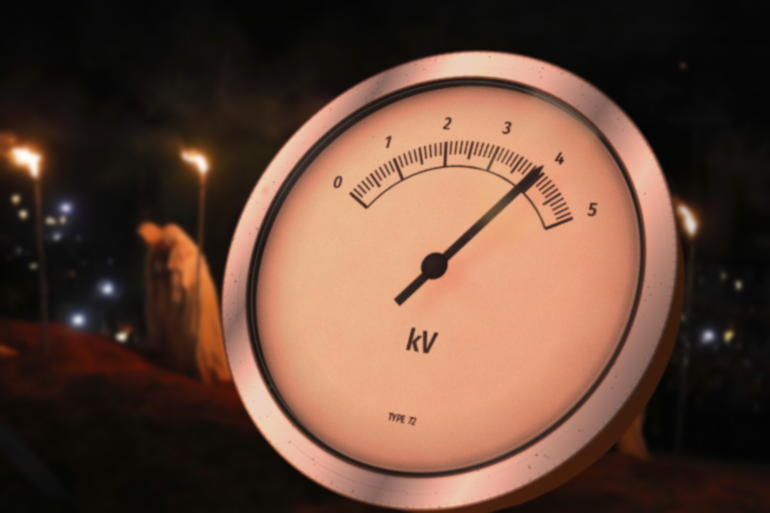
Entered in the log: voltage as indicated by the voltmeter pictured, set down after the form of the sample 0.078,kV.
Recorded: 4,kV
